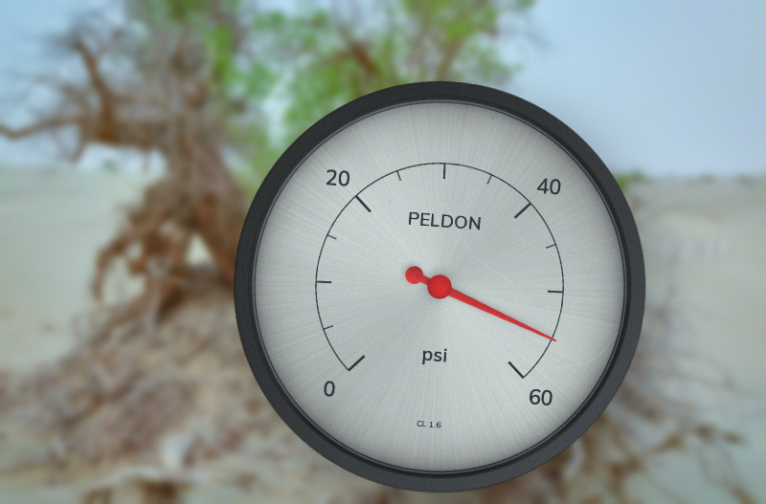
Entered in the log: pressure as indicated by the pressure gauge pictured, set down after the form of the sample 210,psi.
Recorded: 55,psi
